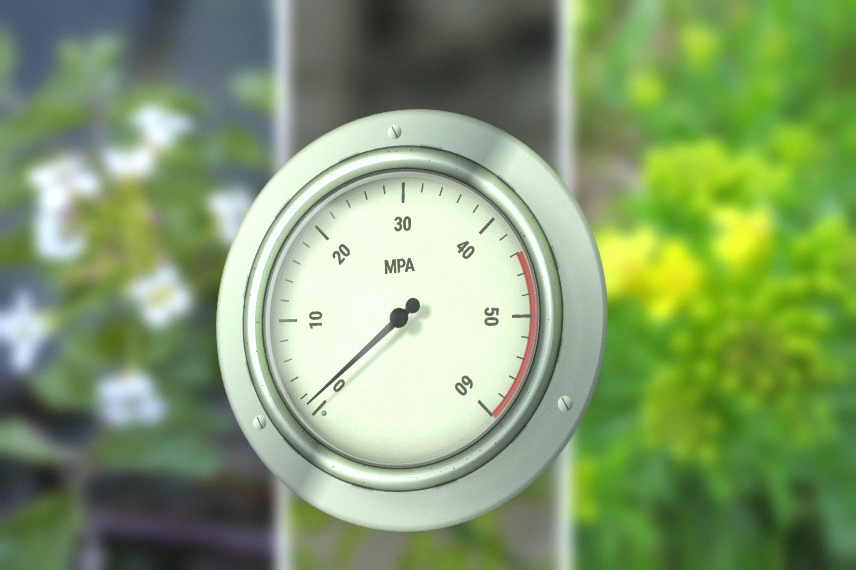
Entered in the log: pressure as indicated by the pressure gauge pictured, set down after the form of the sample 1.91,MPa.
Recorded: 1,MPa
